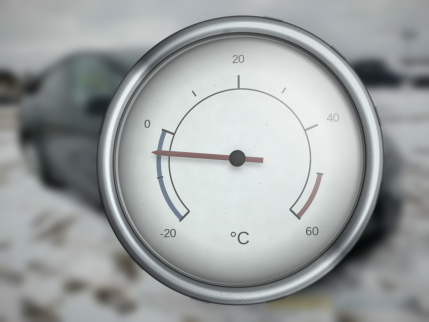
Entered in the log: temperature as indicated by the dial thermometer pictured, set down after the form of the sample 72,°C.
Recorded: -5,°C
